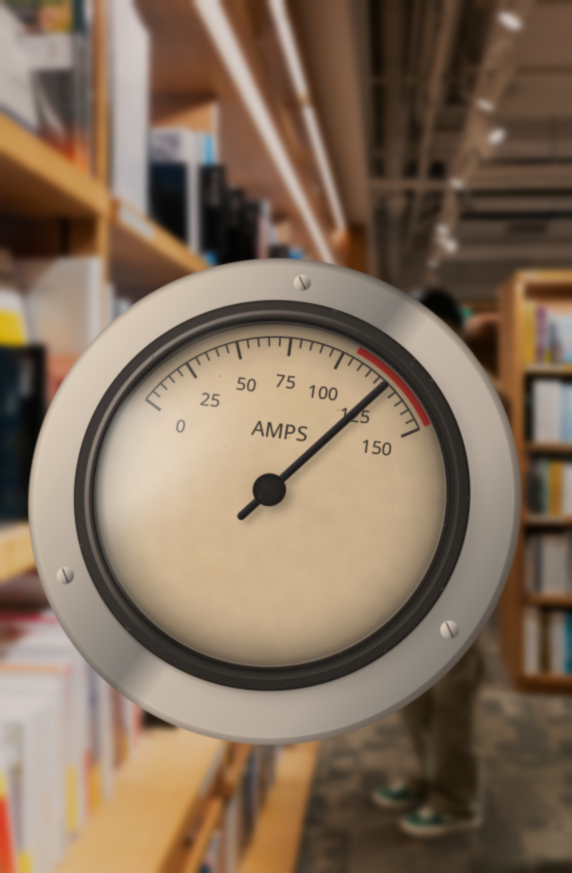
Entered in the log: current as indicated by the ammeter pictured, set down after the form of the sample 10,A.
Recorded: 125,A
